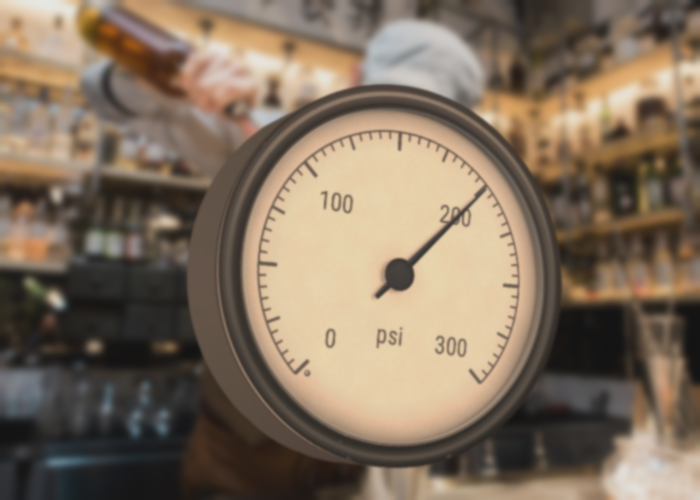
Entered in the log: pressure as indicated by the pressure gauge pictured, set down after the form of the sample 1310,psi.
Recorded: 200,psi
